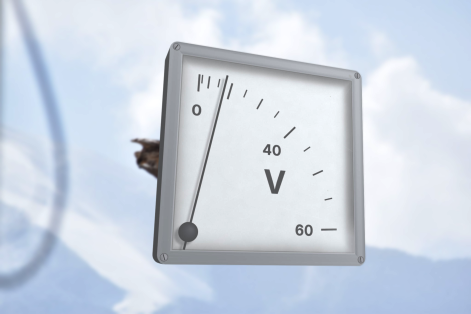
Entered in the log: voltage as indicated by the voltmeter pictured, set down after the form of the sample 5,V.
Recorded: 17.5,V
